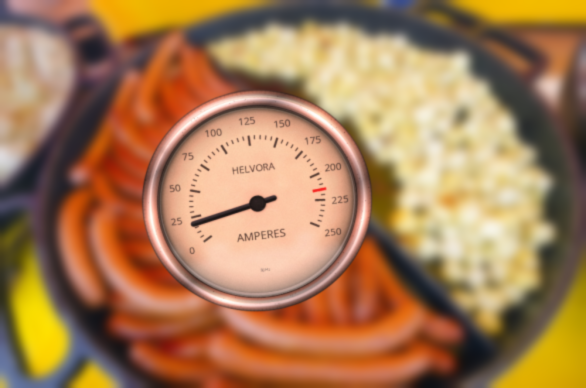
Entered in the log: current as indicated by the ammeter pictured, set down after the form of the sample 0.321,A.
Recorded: 20,A
